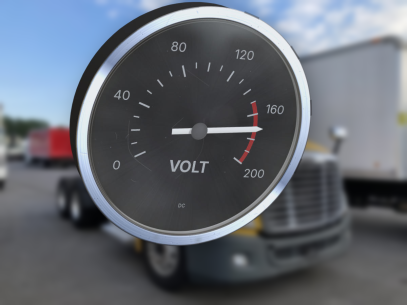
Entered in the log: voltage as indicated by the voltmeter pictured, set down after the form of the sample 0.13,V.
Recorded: 170,V
